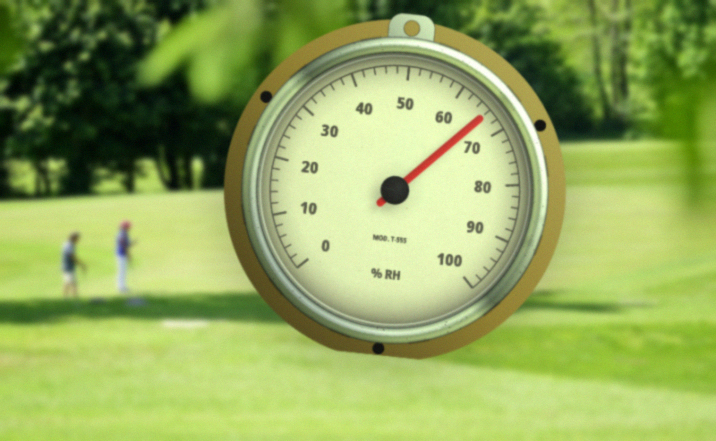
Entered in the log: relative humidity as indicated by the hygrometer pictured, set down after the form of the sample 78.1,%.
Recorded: 66,%
